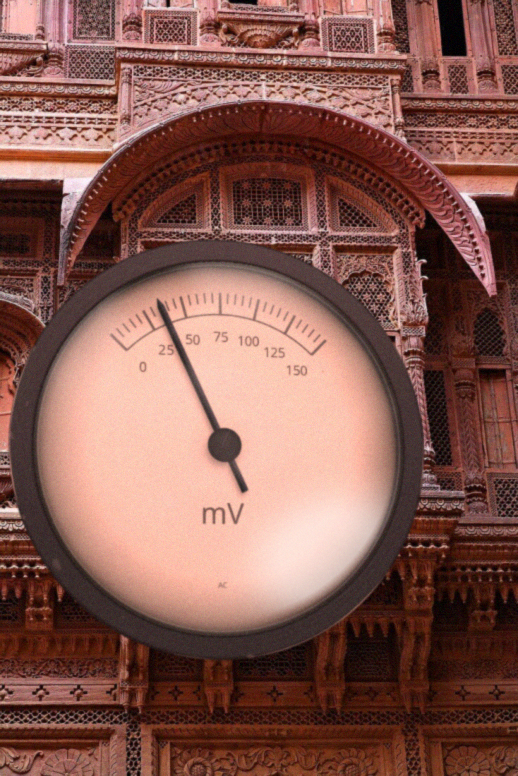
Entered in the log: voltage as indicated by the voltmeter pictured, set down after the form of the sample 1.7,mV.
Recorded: 35,mV
